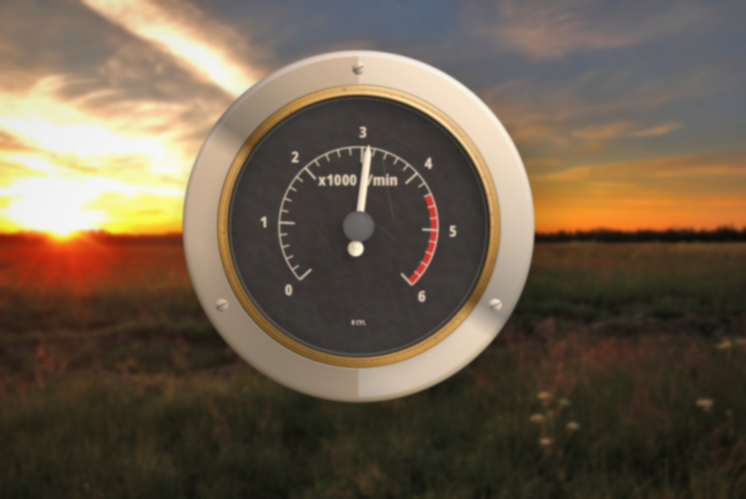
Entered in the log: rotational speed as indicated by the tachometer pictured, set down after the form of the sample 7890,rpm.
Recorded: 3100,rpm
